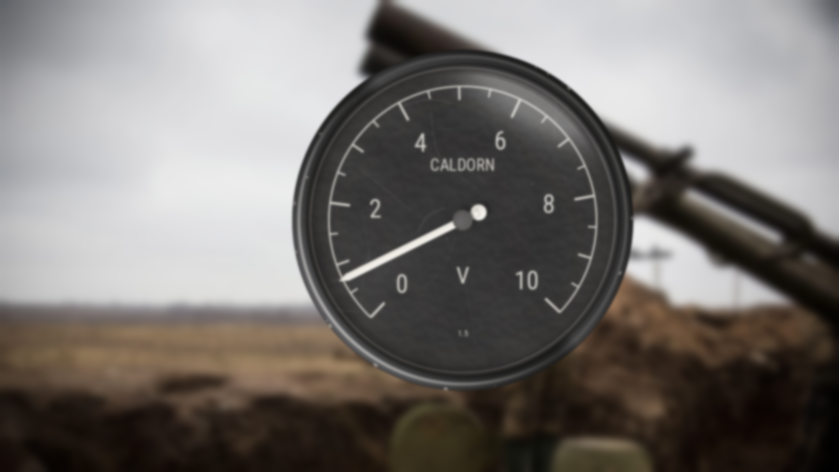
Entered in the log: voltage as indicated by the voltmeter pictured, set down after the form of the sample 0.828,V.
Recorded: 0.75,V
